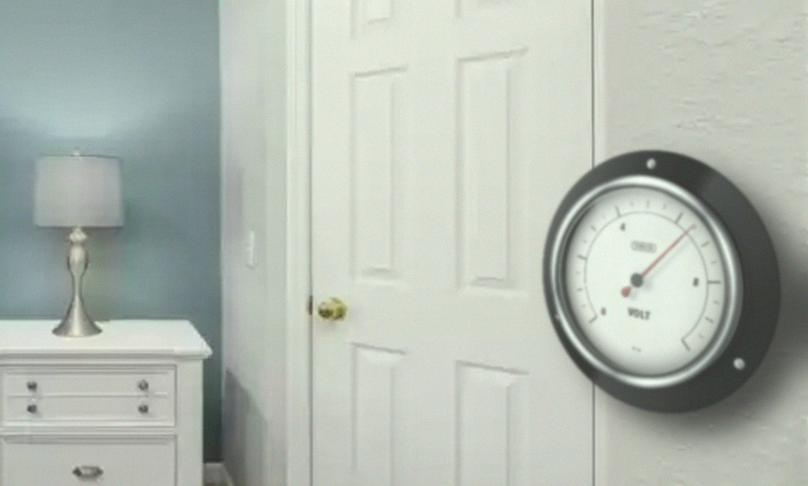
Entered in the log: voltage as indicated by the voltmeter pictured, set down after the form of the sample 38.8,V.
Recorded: 6.5,V
